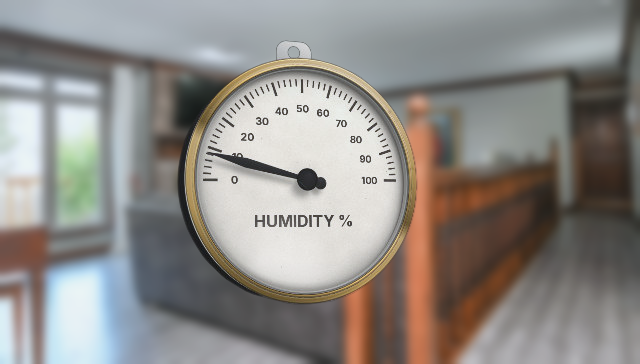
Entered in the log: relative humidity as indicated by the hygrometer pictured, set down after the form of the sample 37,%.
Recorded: 8,%
